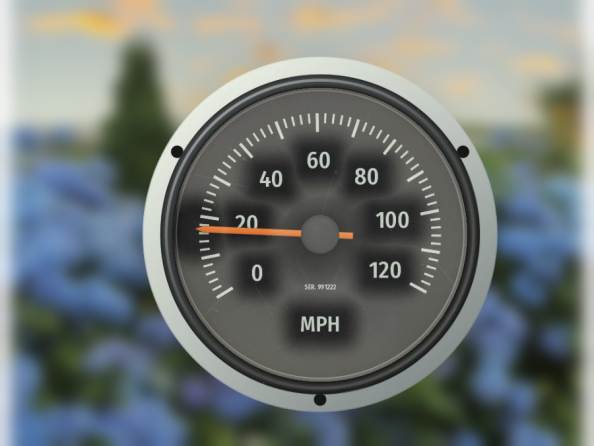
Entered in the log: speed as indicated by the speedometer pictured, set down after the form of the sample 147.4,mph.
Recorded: 17,mph
